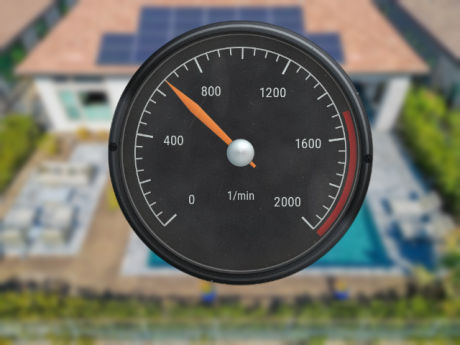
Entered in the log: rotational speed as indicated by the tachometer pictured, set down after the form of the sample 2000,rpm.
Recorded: 650,rpm
